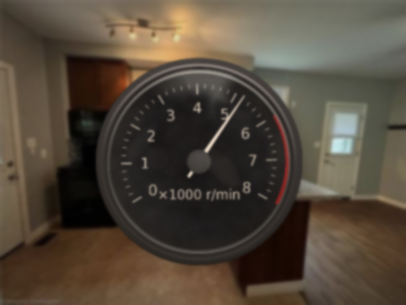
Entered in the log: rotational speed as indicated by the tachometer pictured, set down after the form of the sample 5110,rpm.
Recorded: 5200,rpm
